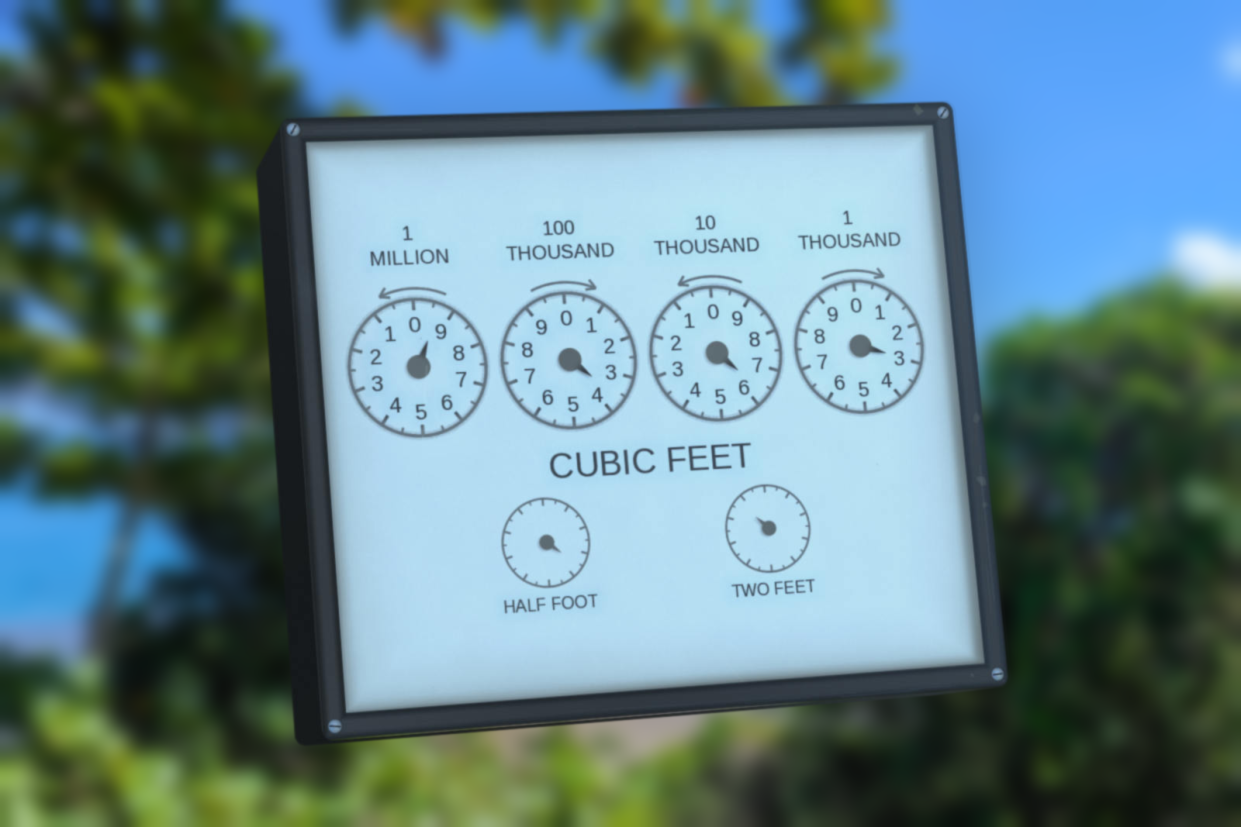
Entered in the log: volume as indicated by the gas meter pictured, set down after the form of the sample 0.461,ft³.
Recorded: 936300,ft³
